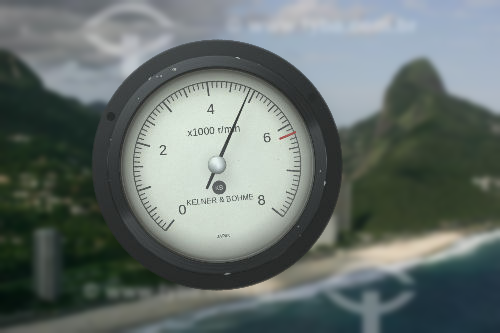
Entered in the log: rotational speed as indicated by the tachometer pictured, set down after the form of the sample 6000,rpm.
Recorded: 4900,rpm
